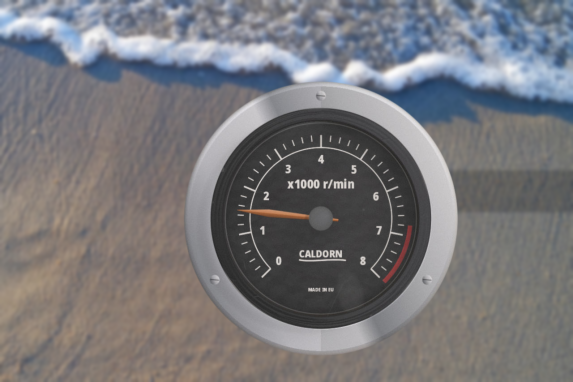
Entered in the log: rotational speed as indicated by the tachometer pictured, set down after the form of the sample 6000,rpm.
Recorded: 1500,rpm
